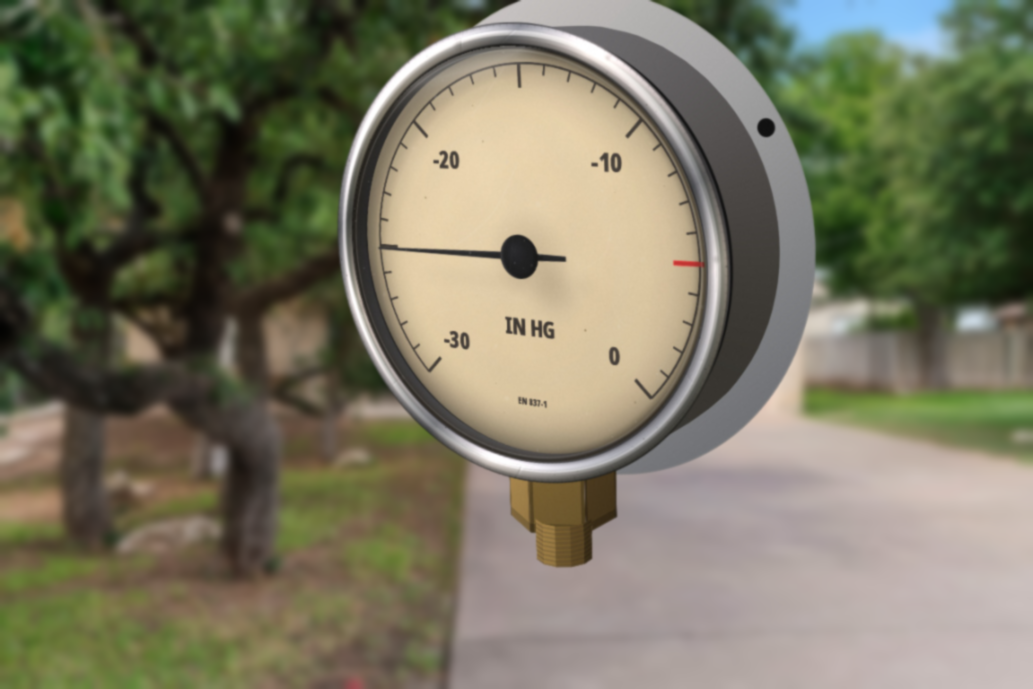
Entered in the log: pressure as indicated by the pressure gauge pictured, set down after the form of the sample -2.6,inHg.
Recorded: -25,inHg
